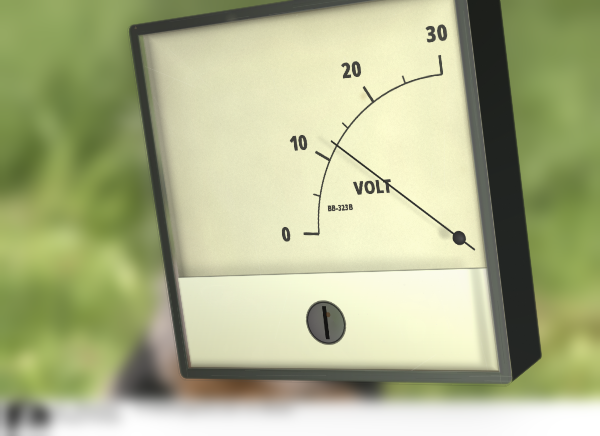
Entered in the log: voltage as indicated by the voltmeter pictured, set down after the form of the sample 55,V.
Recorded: 12.5,V
